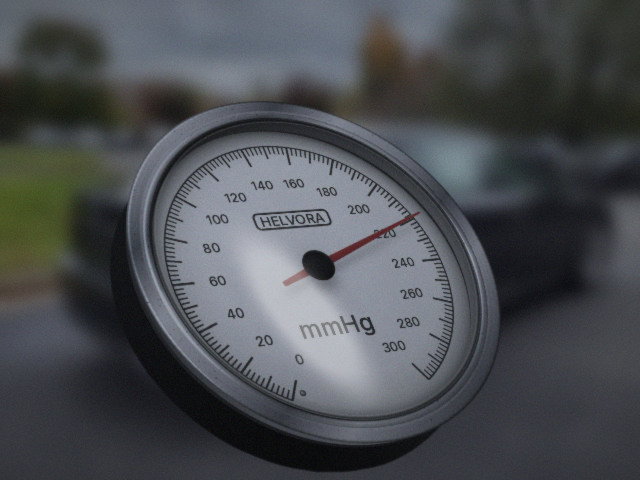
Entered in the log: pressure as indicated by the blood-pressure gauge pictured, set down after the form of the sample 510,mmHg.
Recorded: 220,mmHg
